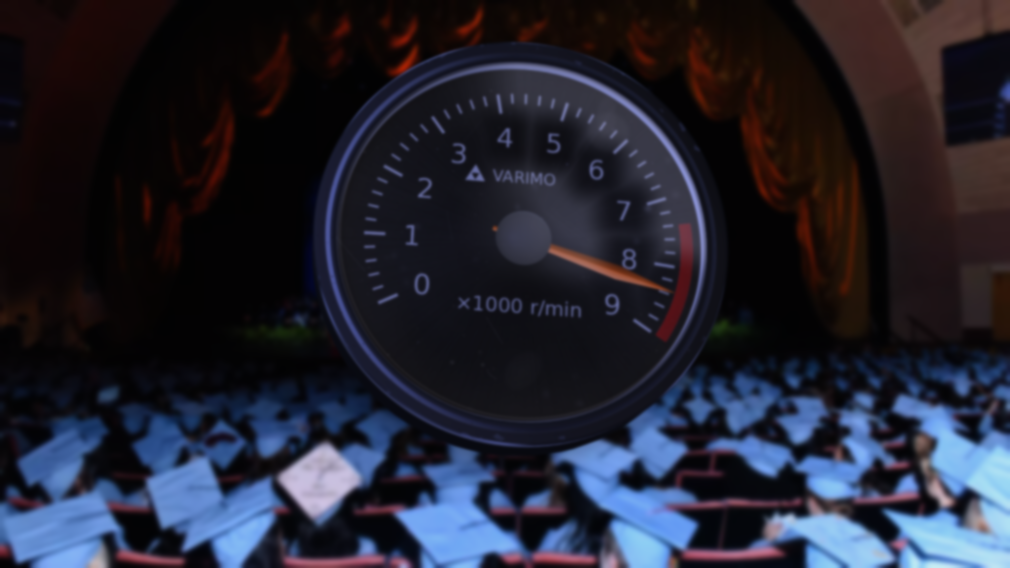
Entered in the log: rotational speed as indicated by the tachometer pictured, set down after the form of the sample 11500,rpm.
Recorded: 8400,rpm
